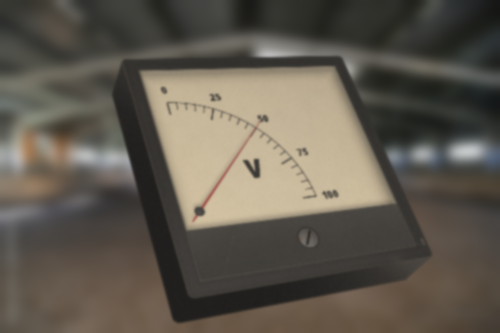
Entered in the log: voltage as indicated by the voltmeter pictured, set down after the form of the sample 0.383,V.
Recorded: 50,V
